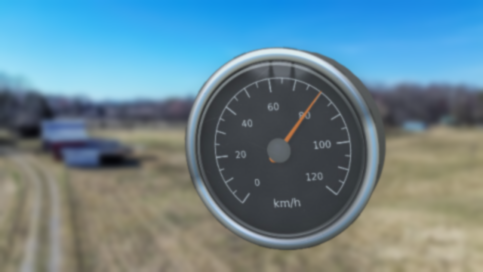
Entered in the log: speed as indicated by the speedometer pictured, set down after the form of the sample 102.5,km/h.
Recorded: 80,km/h
